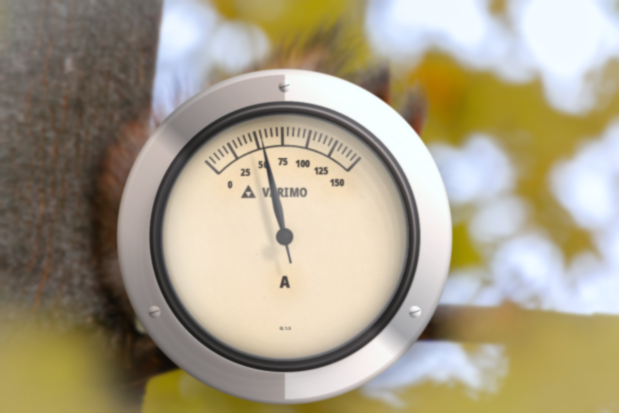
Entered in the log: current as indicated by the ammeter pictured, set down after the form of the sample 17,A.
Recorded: 55,A
